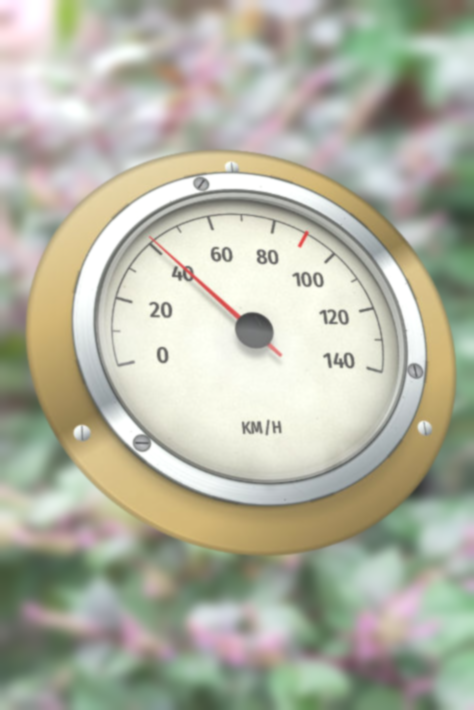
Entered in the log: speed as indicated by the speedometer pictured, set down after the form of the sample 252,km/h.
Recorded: 40,km/h
